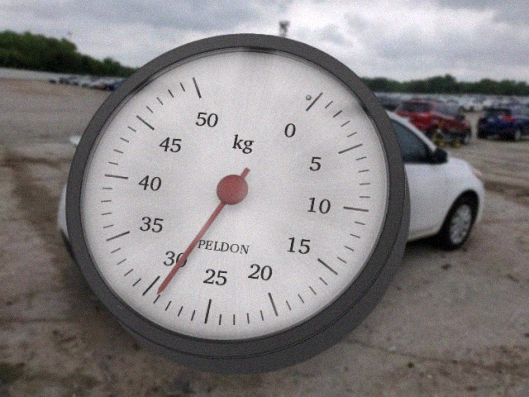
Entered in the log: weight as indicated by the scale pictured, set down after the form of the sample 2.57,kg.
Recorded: 29,kg
